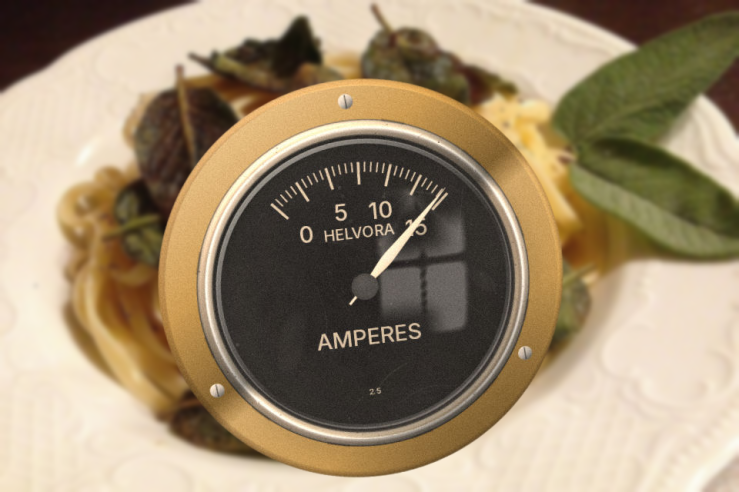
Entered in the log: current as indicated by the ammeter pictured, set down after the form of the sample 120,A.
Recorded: 14.5,A
